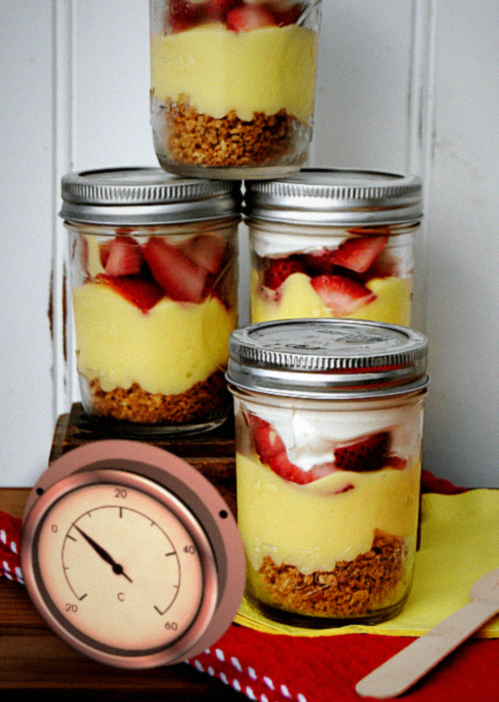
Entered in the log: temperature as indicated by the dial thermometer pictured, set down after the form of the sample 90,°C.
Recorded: 5,°C
